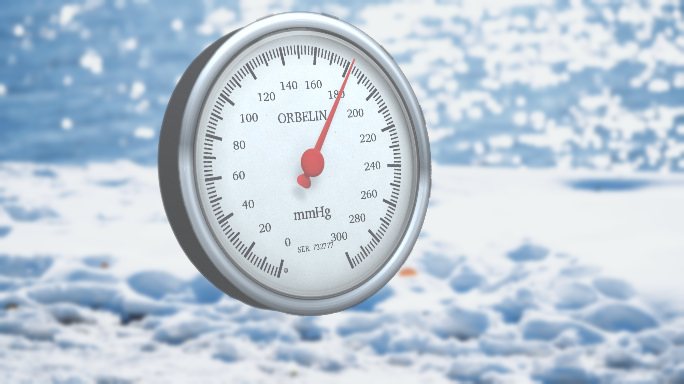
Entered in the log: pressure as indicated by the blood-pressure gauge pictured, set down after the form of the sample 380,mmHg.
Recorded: 180,mmHg
